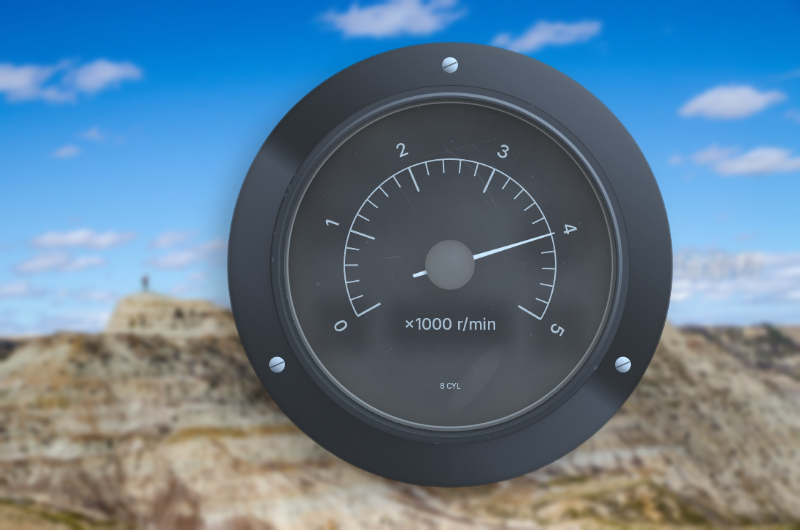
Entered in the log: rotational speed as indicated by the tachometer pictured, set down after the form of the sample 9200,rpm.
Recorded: 4000,rpm
